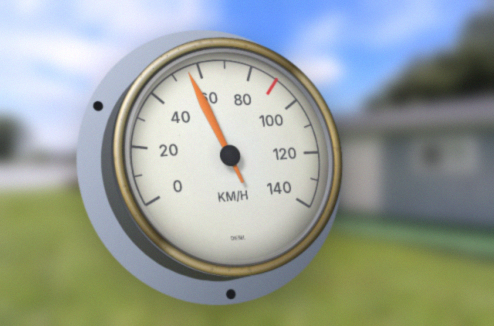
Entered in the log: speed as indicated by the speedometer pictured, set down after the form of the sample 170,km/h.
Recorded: 55,km/h
